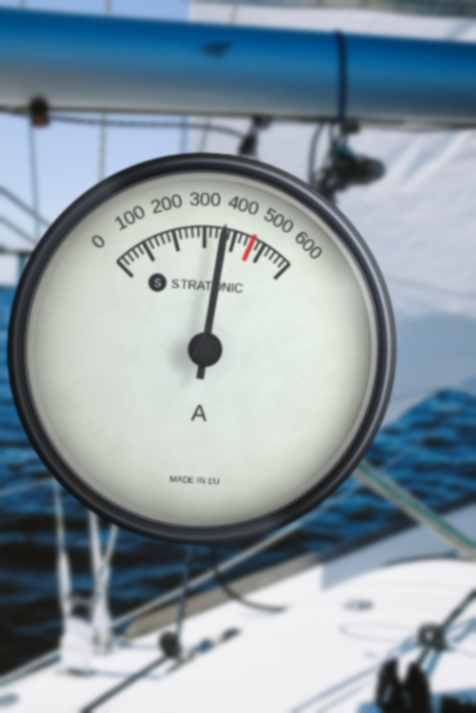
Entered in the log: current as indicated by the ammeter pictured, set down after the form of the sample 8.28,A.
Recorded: 360,A
